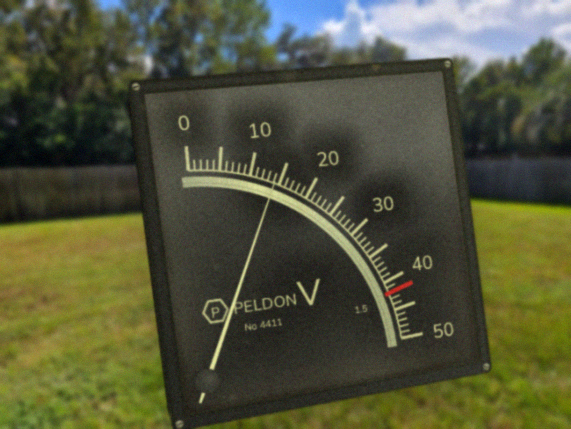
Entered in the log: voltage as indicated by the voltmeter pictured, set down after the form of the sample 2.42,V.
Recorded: 14,V
